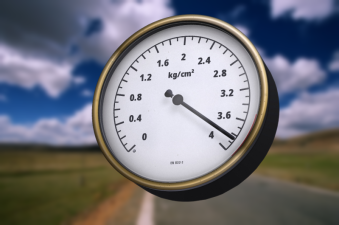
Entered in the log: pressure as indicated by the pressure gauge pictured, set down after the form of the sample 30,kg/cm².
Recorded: 3.85,kg/cm²
